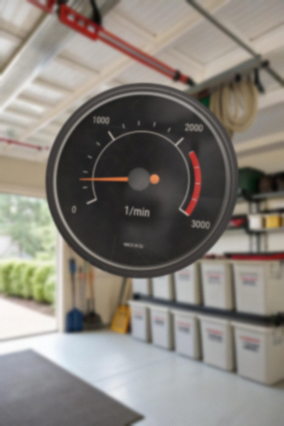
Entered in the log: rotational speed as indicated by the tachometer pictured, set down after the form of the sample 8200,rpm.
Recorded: 300,rpm
